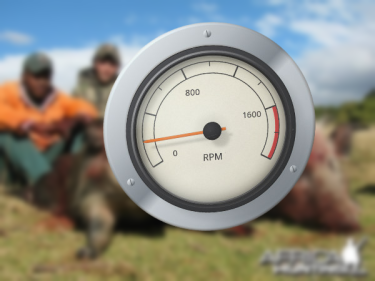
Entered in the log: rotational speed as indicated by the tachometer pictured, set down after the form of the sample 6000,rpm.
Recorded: 200,rpm
